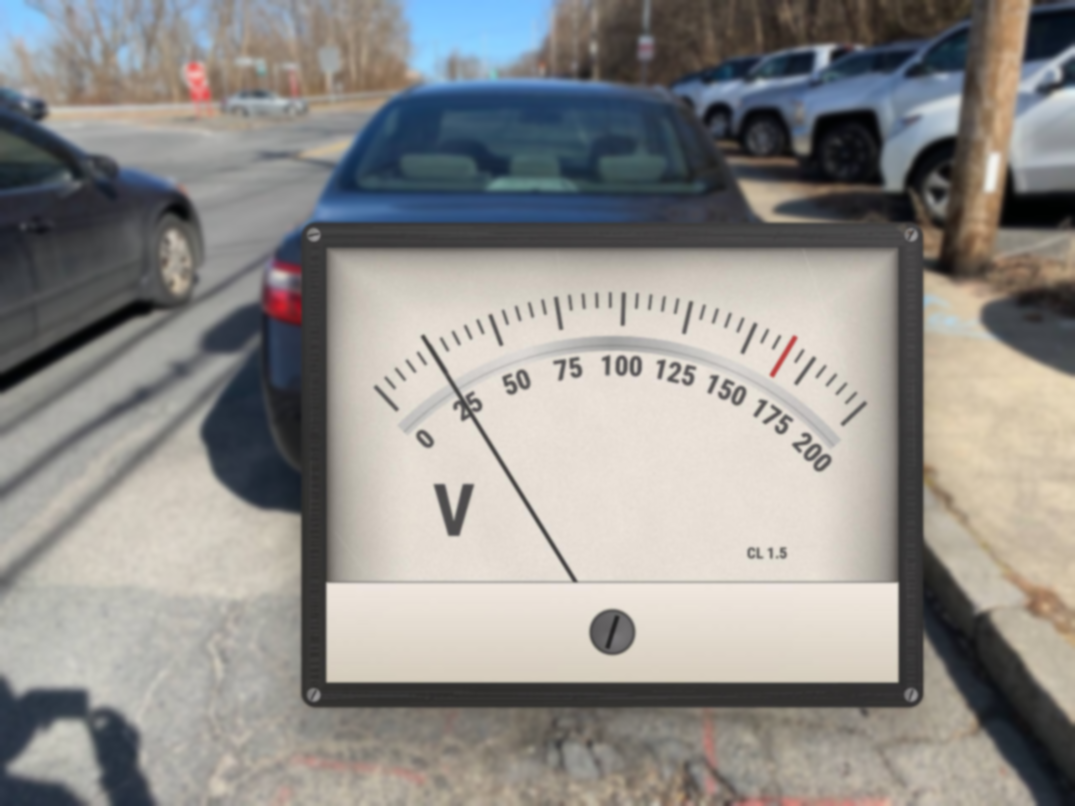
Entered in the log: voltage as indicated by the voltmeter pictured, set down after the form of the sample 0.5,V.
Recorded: 25,V
